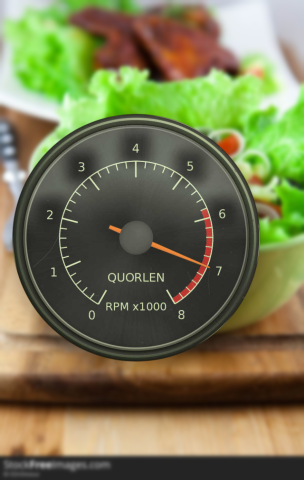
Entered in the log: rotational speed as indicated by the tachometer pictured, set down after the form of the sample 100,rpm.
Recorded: 7000,rpm
